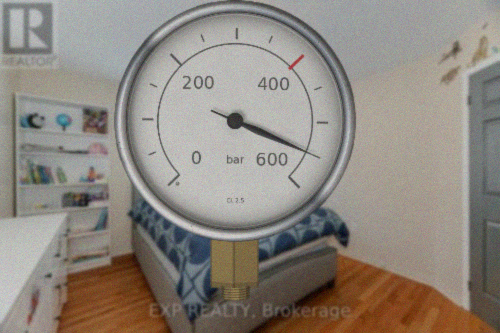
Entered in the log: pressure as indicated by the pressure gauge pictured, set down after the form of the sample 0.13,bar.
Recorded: 550,bar
